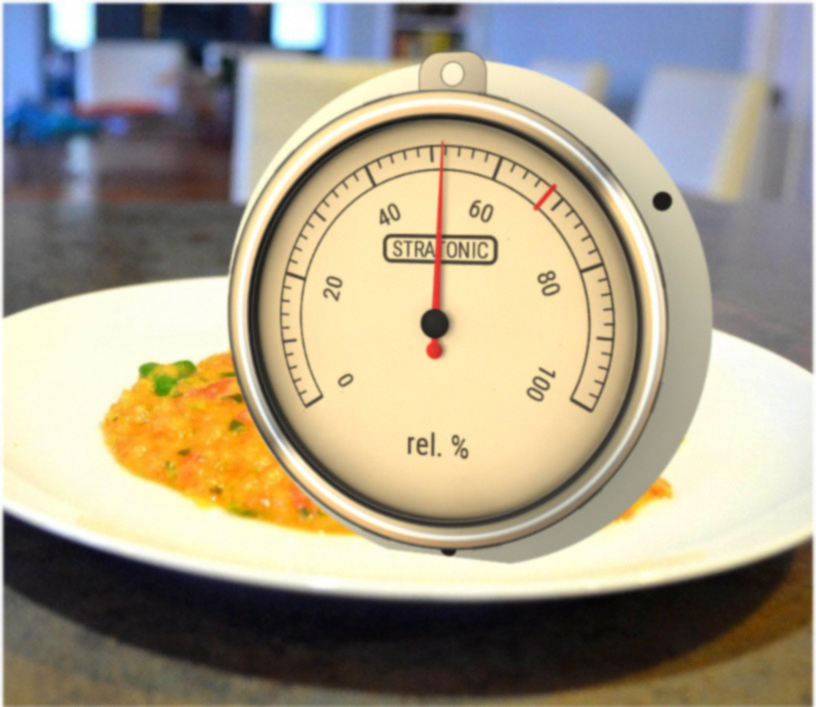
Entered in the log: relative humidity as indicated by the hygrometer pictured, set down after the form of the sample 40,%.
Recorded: 52,%
